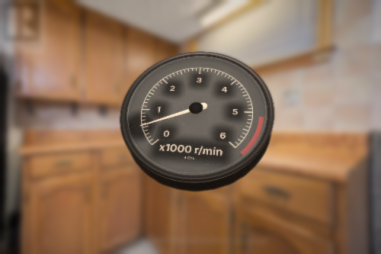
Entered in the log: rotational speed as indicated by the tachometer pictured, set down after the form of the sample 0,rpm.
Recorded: 500,rpm
